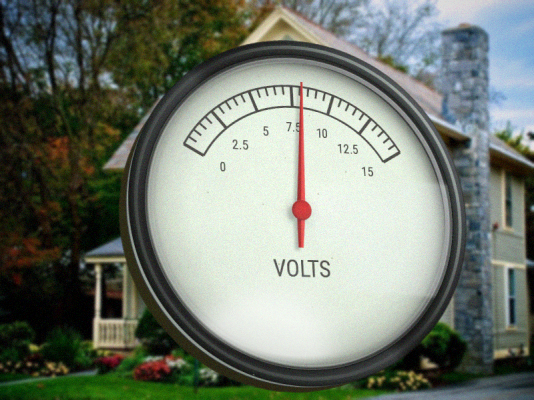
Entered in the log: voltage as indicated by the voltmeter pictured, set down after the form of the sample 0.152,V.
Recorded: 8,V
